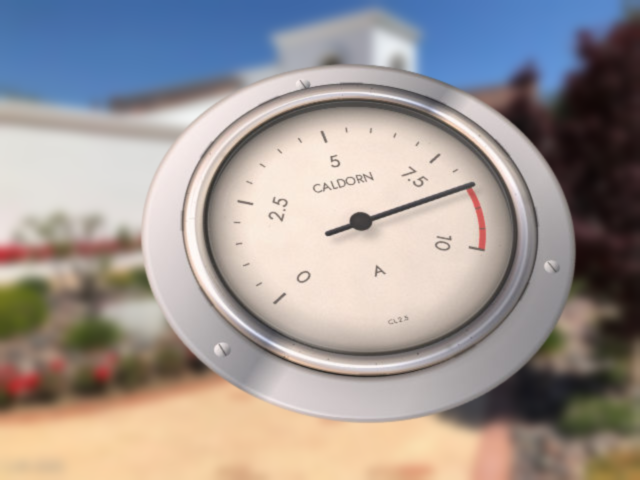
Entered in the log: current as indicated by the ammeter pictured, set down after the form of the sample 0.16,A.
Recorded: 8.5,A
